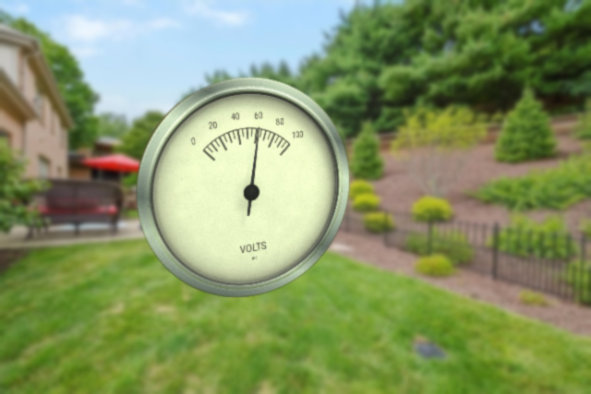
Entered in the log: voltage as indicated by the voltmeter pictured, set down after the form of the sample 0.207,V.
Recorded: 60,V
